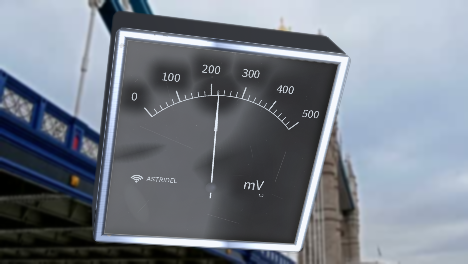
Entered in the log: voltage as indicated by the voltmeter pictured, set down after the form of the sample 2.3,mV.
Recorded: 220,mV
